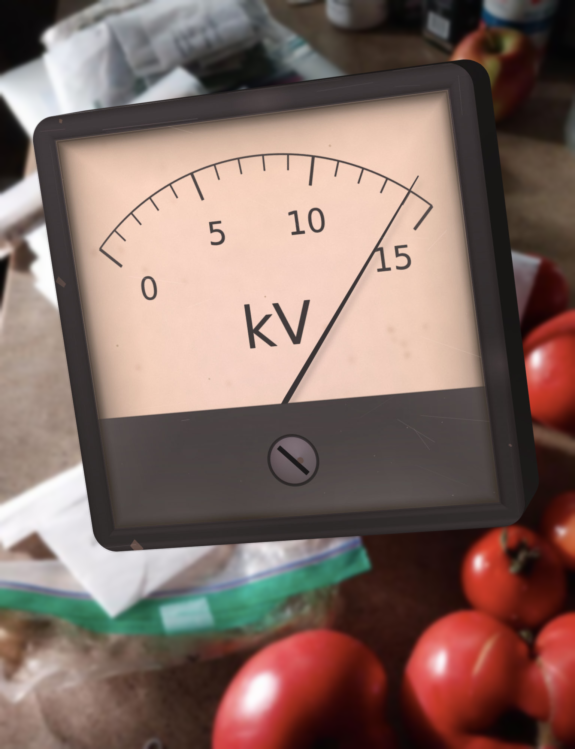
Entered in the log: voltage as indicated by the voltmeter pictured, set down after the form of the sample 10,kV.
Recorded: 14,kV
